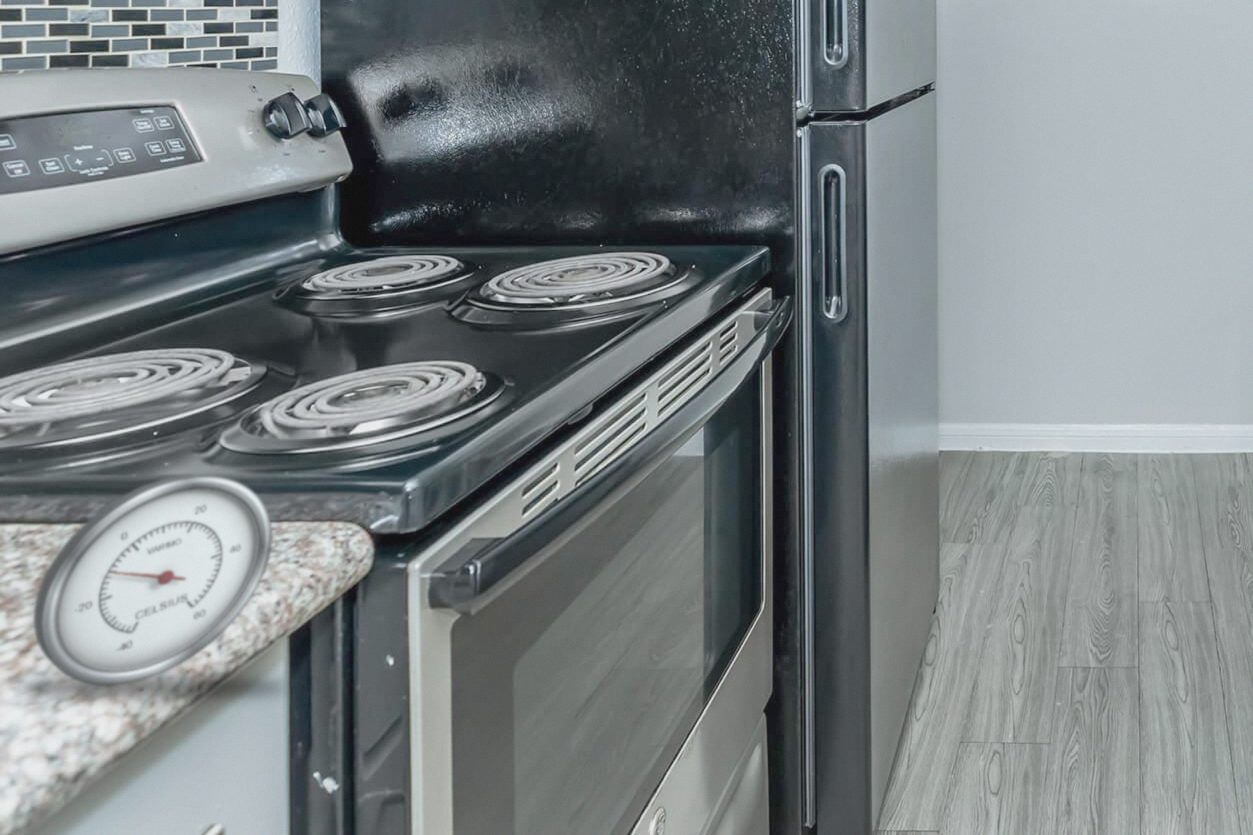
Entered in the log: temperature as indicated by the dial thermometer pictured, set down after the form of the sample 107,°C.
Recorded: -10,°C
